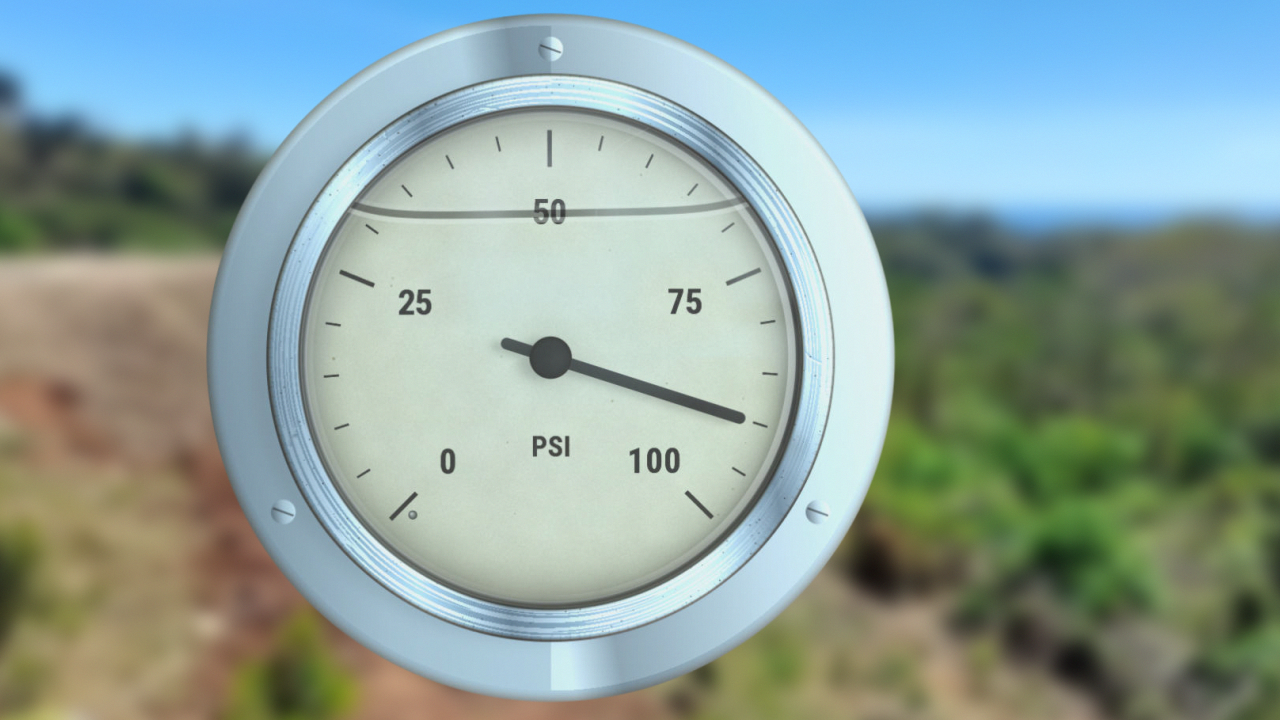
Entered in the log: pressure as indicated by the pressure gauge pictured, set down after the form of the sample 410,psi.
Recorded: 90,psi
